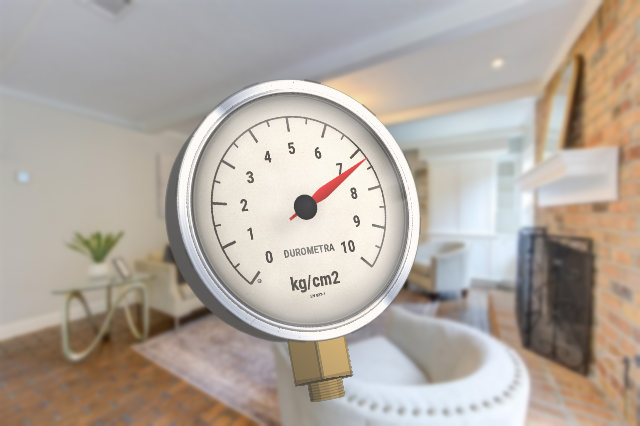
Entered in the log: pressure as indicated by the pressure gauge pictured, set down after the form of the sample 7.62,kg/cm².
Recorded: 7.25,kg/cm²
